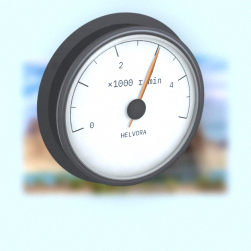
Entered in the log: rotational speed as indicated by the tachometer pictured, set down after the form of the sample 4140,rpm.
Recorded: 3000,rpm
